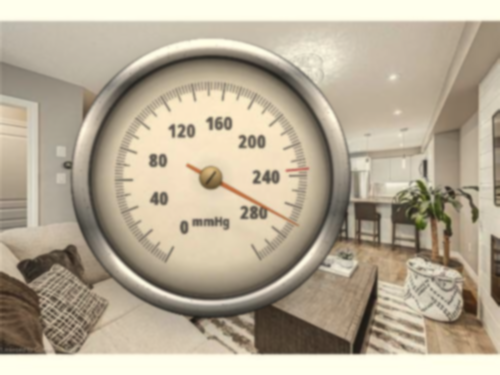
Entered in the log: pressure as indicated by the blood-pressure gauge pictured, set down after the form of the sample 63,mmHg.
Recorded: 270,mmHg
